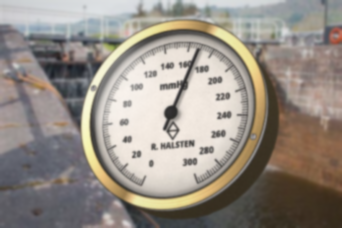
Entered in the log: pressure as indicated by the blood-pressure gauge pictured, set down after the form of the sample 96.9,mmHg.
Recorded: 170,mmHg
